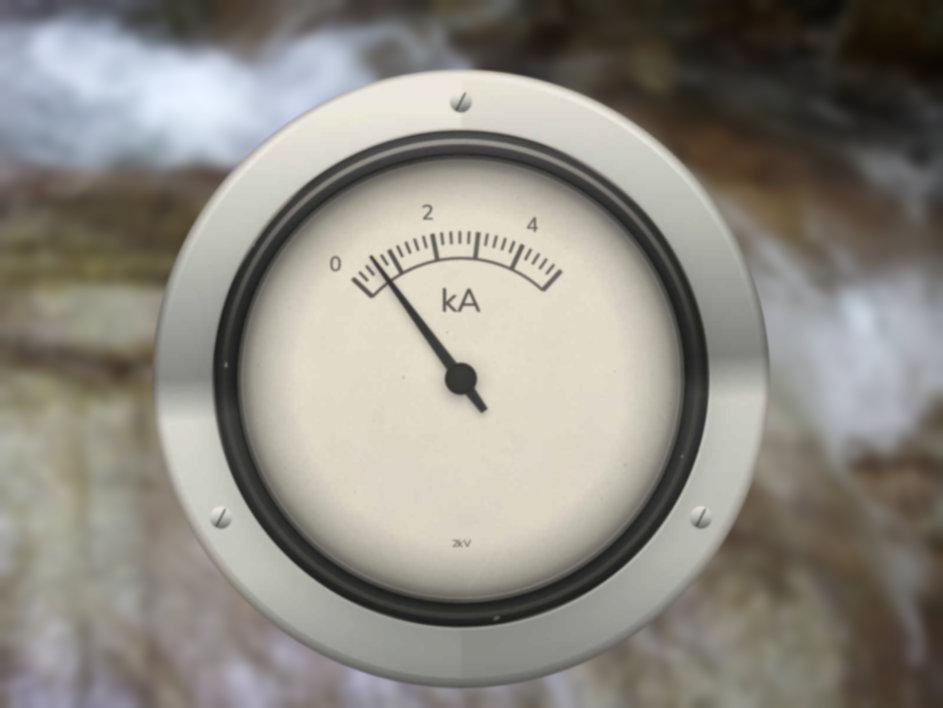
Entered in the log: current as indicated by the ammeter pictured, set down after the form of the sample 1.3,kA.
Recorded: 0.6,kA
